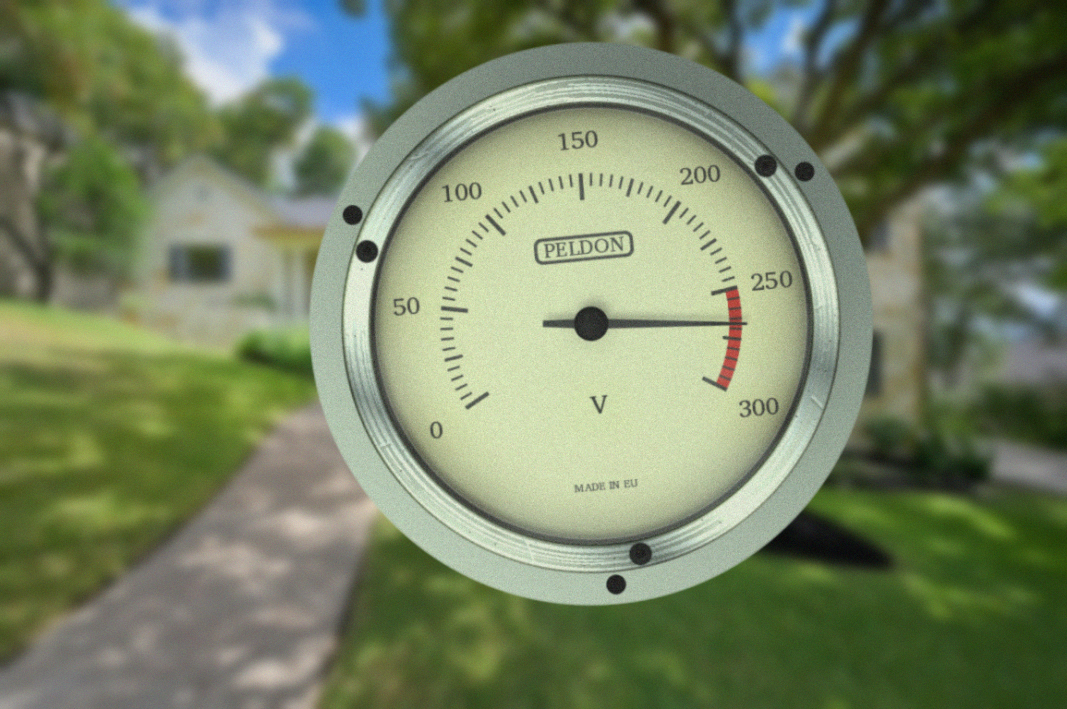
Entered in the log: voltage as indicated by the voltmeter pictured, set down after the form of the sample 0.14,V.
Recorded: 267.5,V
